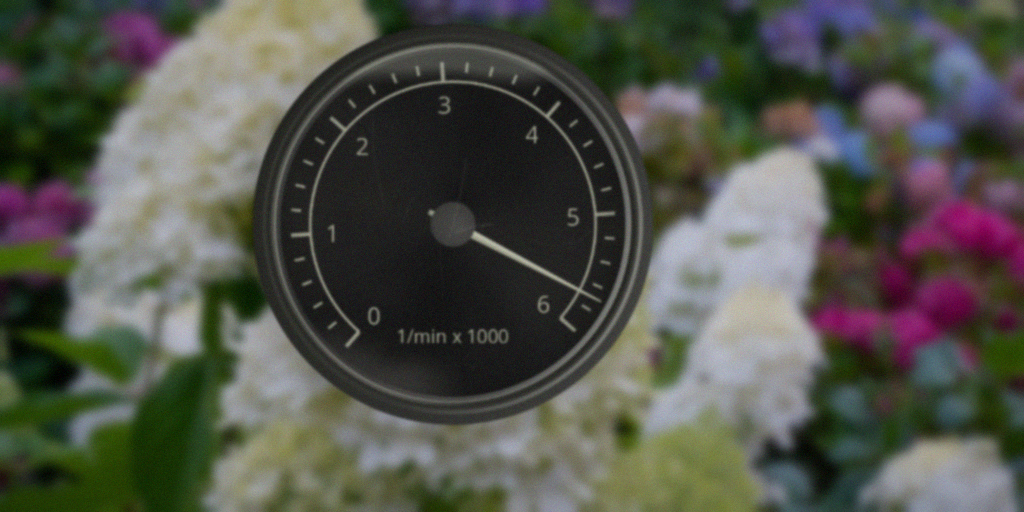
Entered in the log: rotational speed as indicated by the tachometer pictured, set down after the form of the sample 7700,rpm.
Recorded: 5700,rpm
